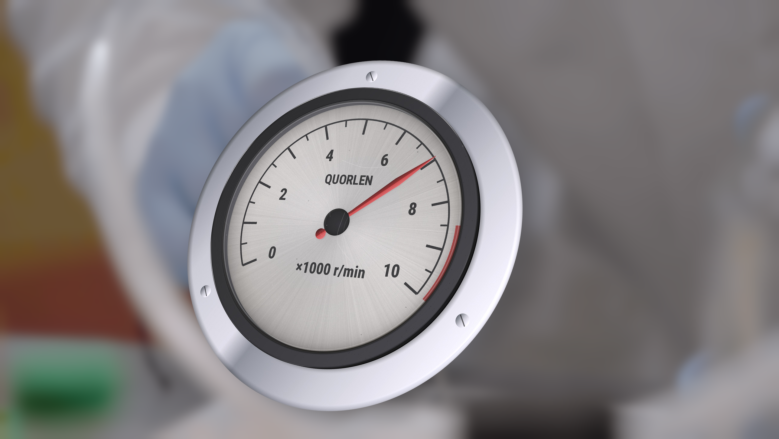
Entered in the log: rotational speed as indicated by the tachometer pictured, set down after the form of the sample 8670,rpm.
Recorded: 7000,rpm
